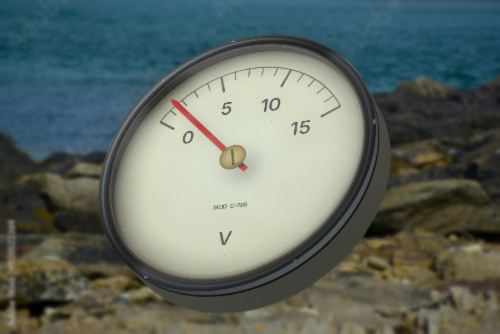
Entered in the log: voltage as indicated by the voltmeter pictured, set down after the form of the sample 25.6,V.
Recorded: 1.5,V
